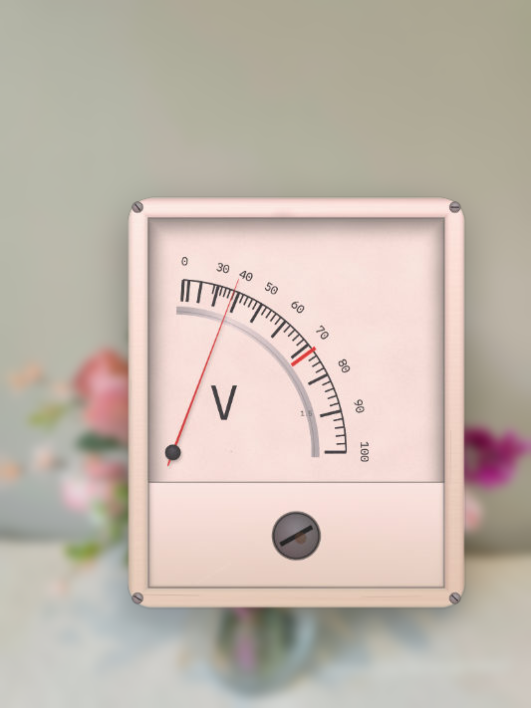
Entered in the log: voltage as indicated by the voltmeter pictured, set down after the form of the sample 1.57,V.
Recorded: 38,V
